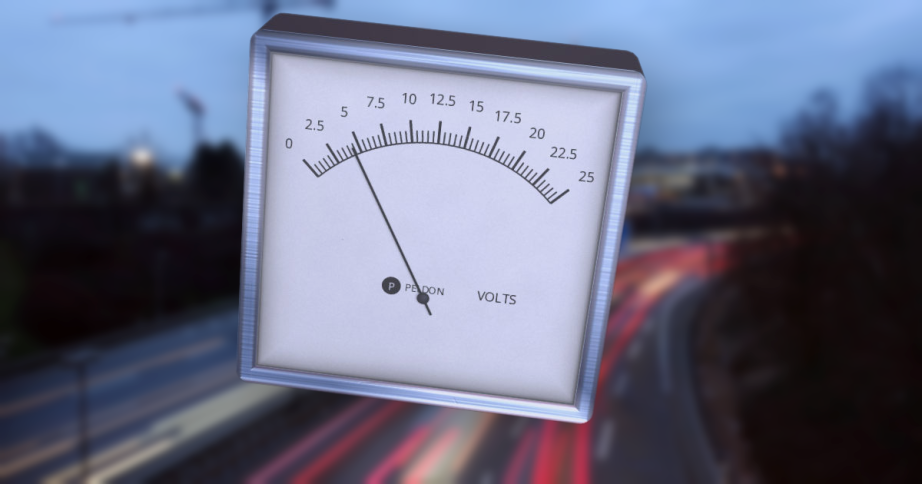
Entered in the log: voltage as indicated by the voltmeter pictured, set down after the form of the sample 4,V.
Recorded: 4.5,V
